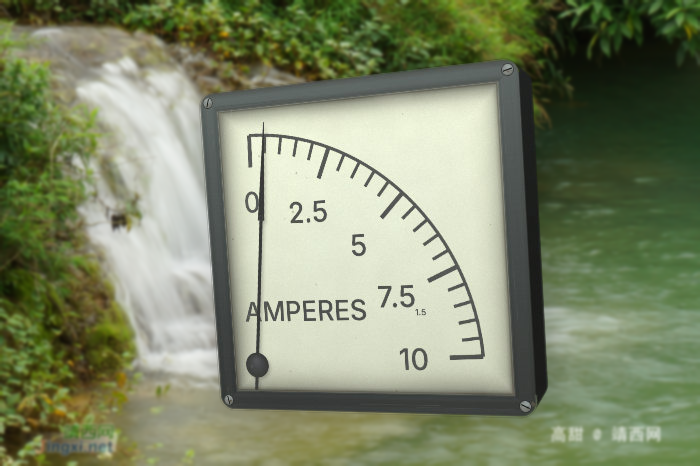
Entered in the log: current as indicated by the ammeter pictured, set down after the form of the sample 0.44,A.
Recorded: 0.5,A
